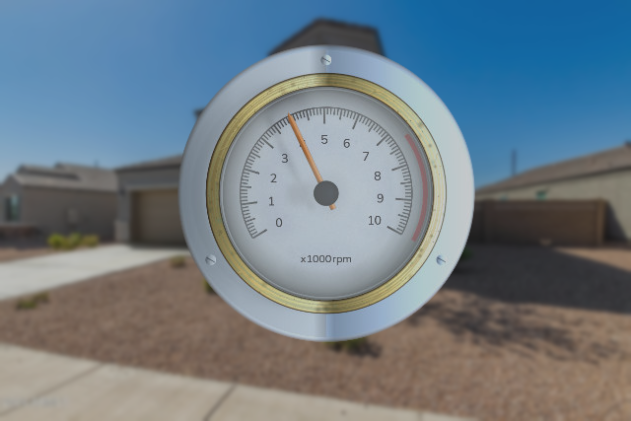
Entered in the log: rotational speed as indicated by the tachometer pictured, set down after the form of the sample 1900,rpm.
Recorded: 4000,rpm
